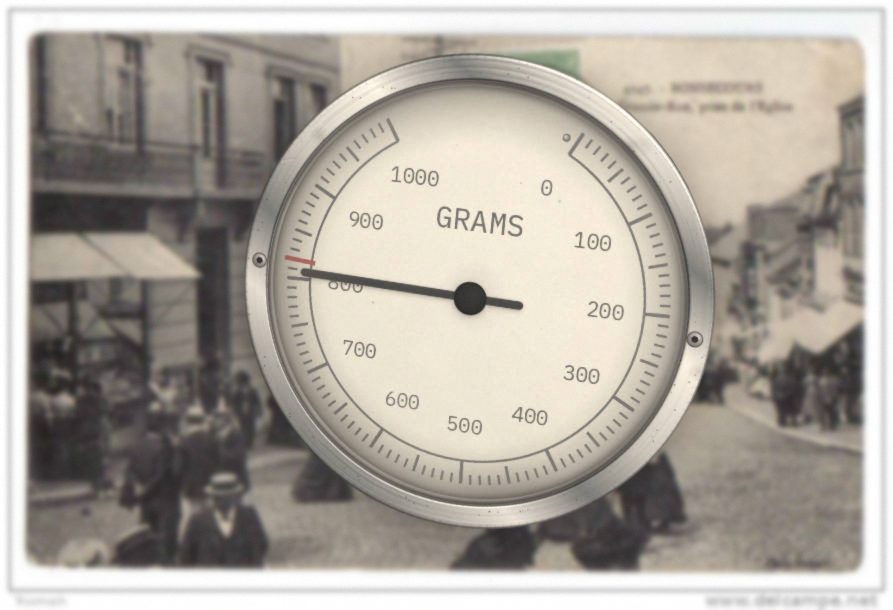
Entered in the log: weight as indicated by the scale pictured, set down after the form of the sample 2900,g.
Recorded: 810,g
